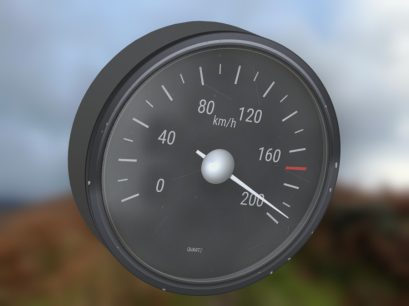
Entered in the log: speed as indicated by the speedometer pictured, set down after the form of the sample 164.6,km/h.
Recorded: 195,km/h
